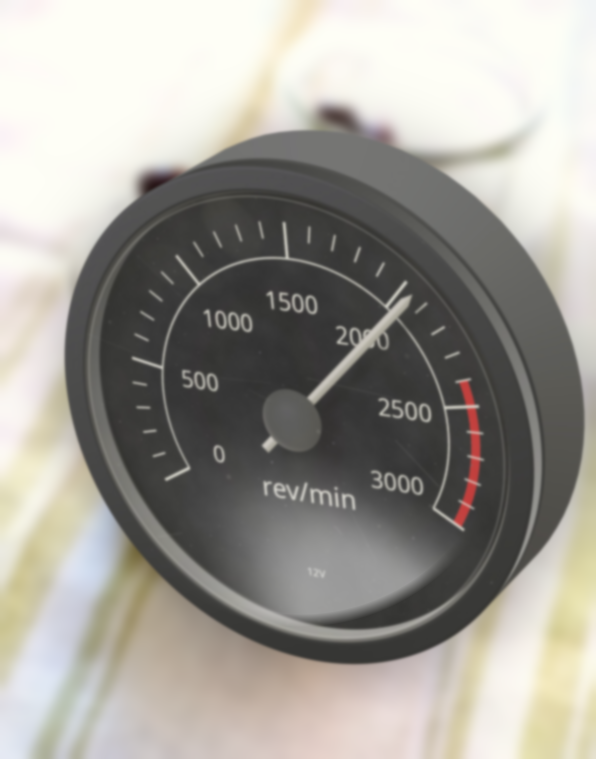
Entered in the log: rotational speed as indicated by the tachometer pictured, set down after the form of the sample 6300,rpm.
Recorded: 2050,rpm
